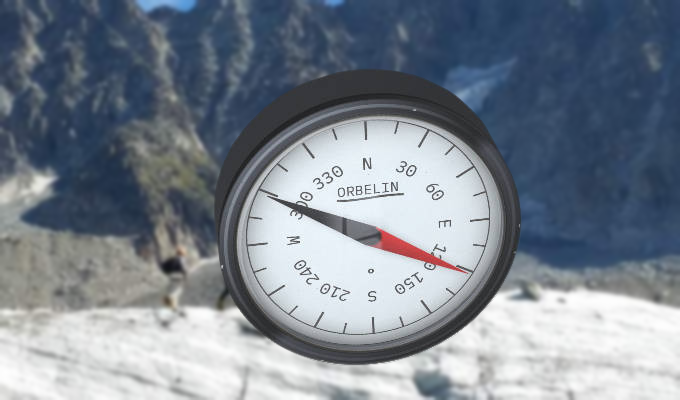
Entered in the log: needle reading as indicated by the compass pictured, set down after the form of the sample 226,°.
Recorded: 120,°
